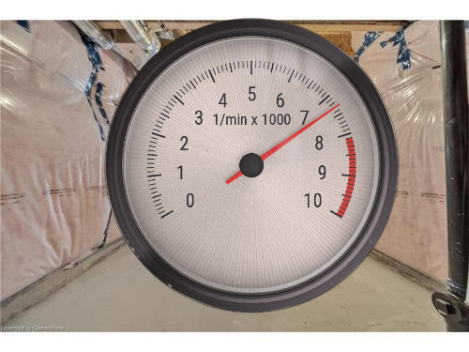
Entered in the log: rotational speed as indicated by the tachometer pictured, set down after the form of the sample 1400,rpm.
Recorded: 7300,rpm
